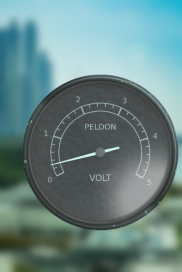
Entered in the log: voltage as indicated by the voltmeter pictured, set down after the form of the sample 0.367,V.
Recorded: 0.3,V
